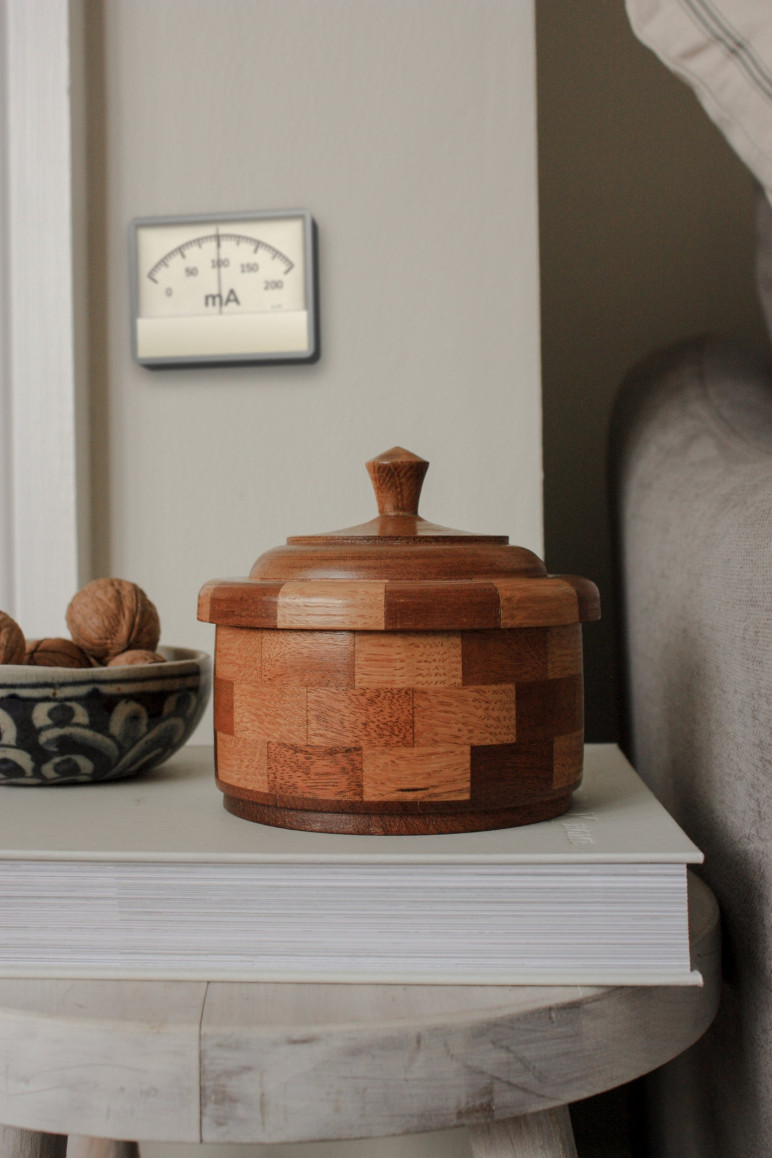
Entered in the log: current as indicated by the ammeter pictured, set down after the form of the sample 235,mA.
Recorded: 100,mA
